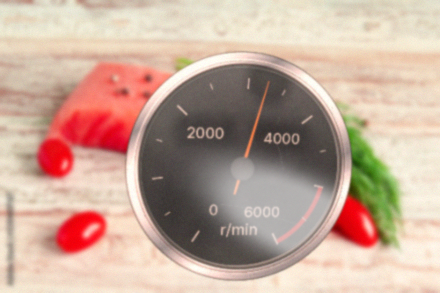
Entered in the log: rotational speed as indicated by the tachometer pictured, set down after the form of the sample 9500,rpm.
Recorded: 3250,rpm
